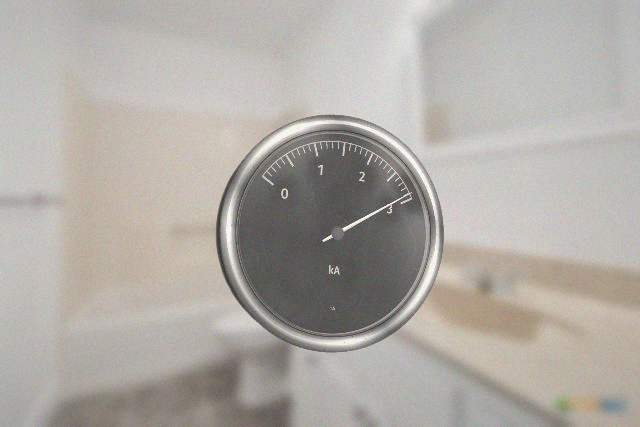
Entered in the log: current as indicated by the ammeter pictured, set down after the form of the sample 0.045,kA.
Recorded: 2.9,kA
